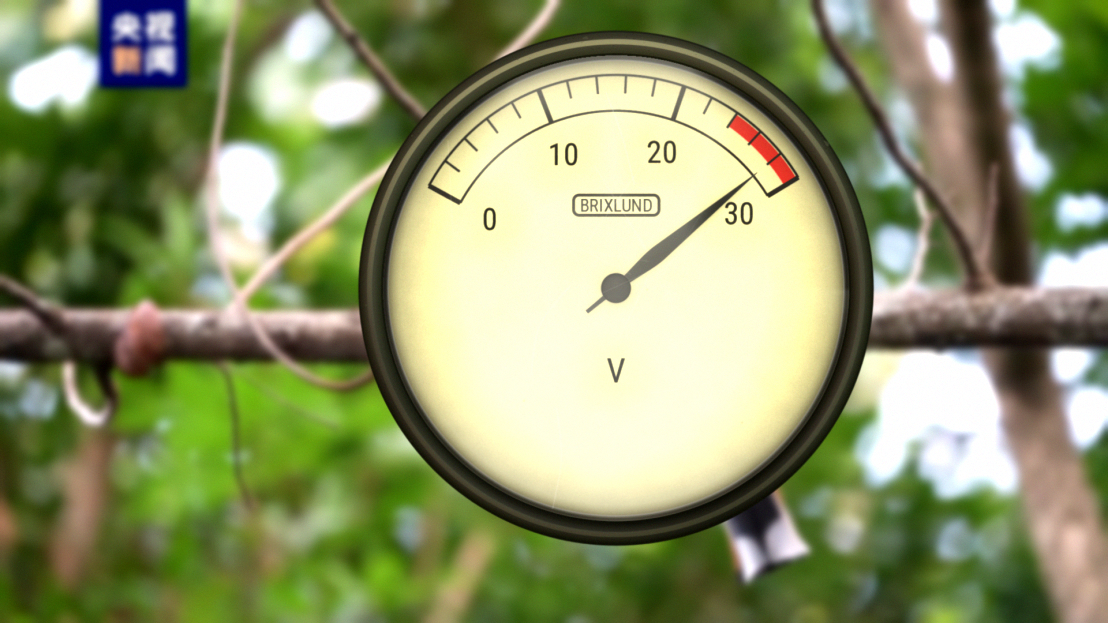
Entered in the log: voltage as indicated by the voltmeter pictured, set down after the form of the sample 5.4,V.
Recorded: 28,V
